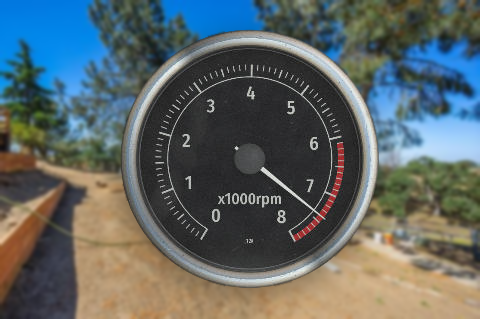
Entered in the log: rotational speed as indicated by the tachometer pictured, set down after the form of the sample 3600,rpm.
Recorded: 7400,rpm
